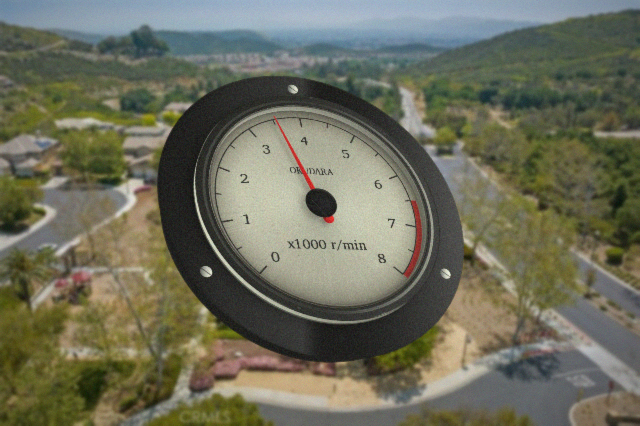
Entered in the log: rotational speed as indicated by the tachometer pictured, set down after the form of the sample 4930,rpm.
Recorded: 3500,rpm
